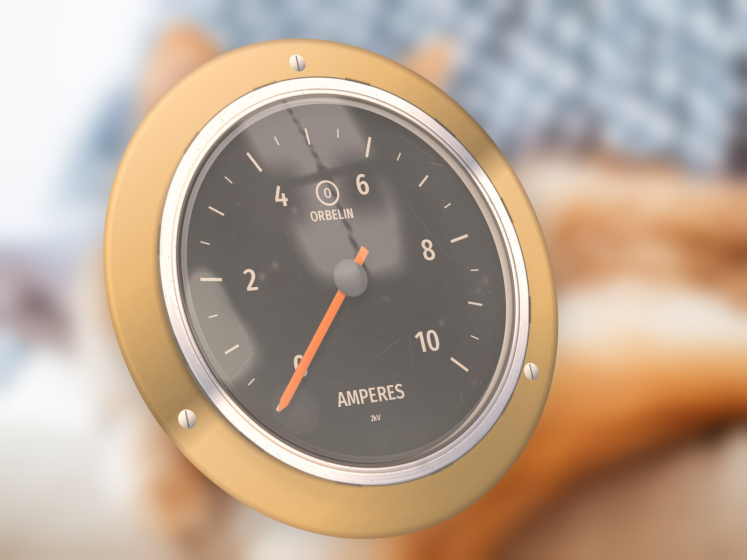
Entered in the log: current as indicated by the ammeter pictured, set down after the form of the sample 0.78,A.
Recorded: 0,A
